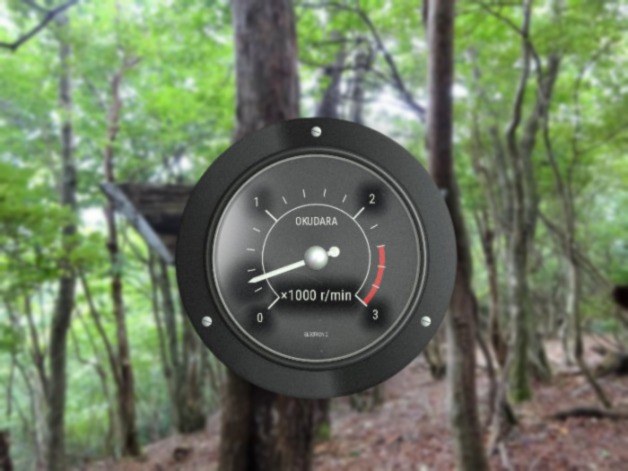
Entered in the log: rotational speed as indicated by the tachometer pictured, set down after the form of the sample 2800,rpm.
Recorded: 300,rpm
